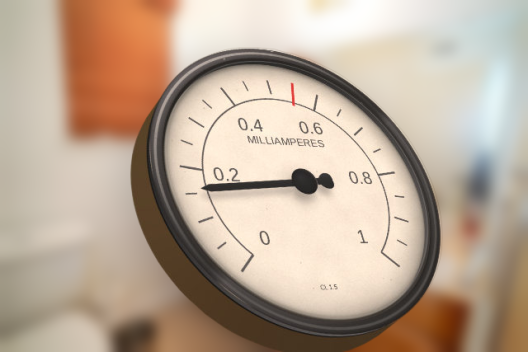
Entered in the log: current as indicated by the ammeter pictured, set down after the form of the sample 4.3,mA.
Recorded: 0.15,mA
